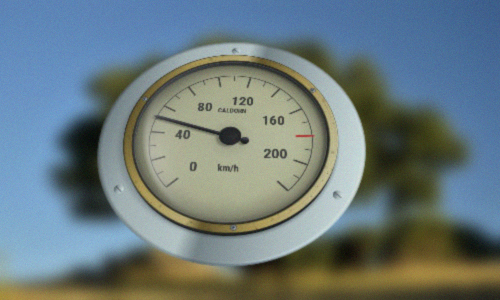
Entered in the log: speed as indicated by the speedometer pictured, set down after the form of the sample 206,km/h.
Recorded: 50,km/h
